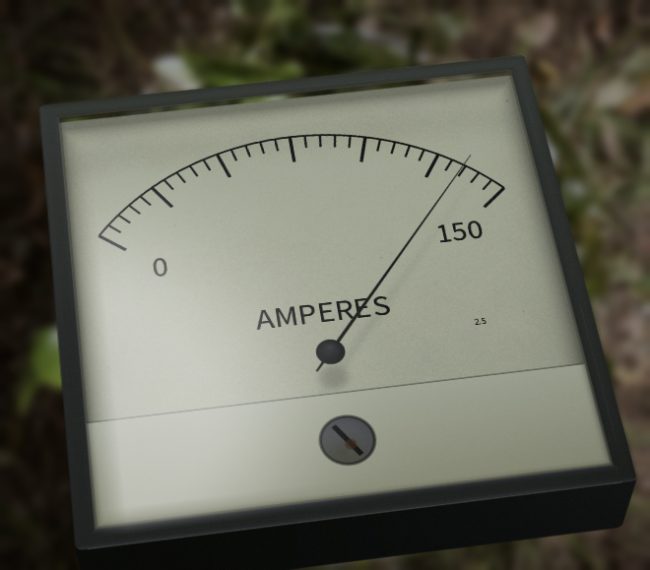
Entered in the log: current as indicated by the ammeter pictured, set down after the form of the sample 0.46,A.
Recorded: 135,A
